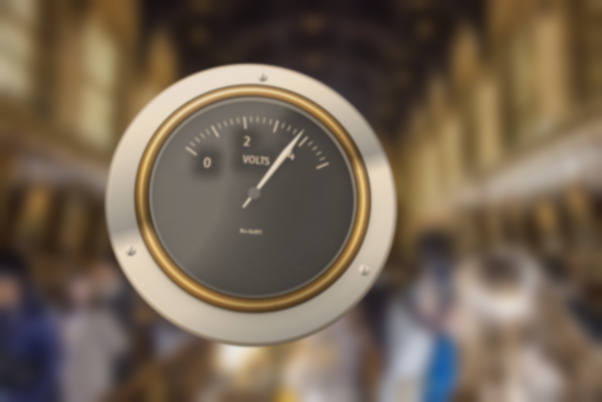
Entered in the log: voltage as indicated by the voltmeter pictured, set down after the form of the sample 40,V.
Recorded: 3.8,V
